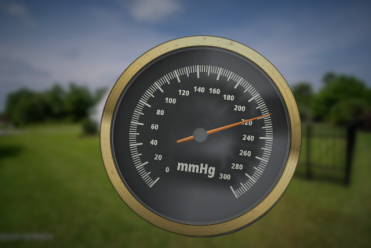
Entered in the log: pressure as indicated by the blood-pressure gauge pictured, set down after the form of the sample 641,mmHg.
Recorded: 220,mmHg
